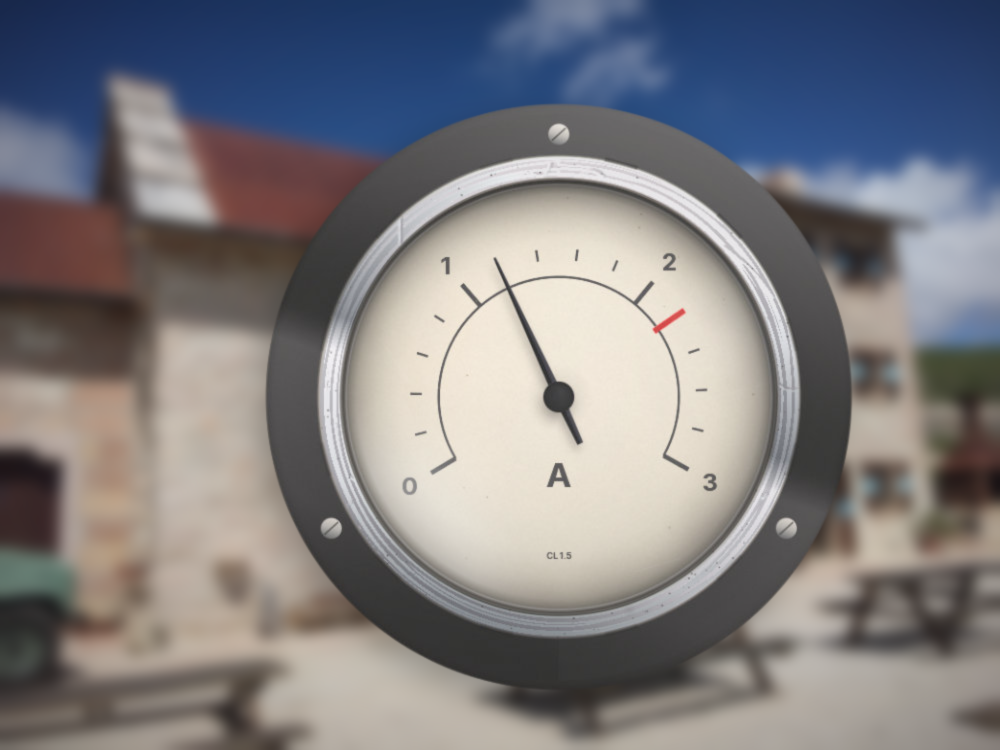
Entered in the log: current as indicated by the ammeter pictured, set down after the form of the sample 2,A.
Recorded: 1.2,A
